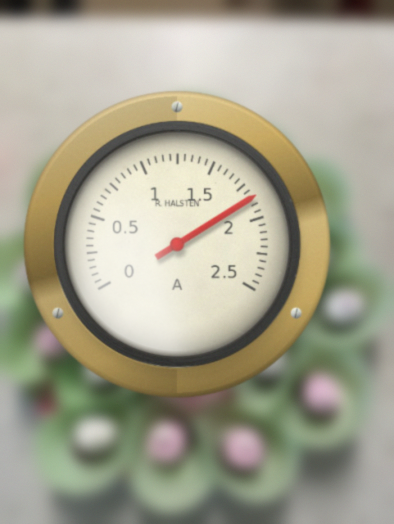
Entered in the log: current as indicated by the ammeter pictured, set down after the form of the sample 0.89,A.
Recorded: 1.85,A
